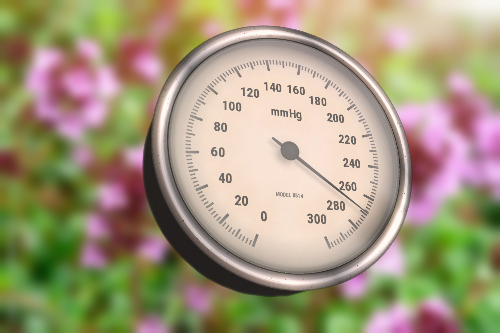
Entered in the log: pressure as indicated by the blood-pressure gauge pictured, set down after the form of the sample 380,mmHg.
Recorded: 270,mmHg
